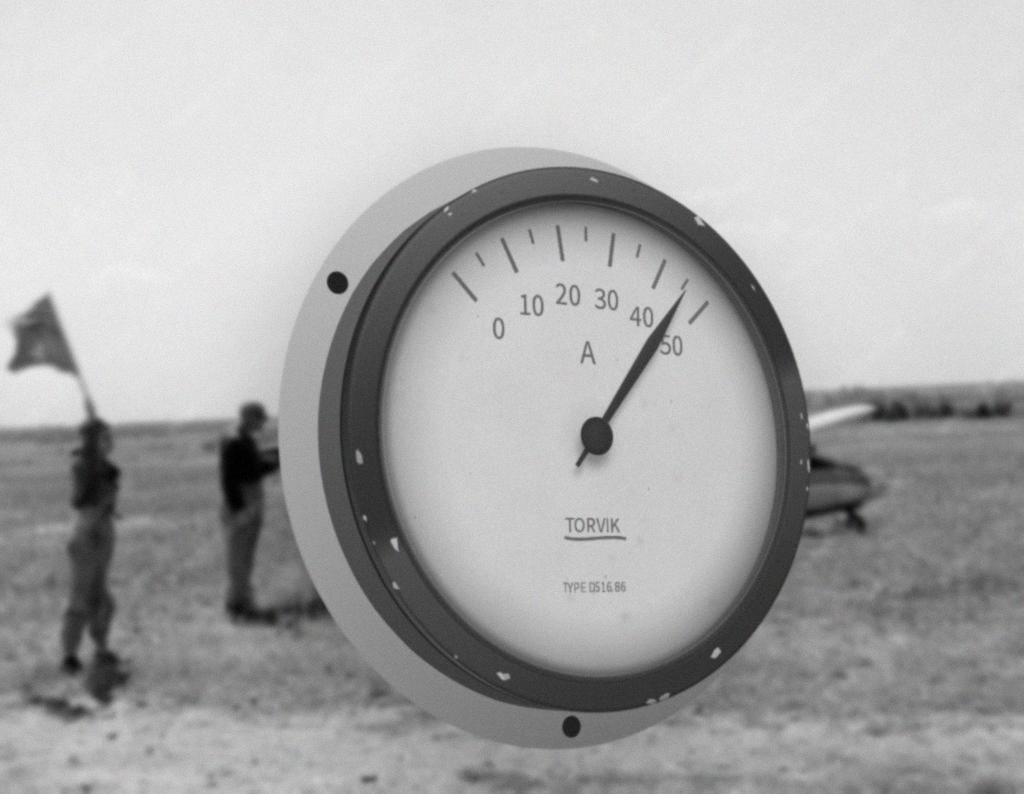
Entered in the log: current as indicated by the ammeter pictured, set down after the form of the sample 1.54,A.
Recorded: 45,A
